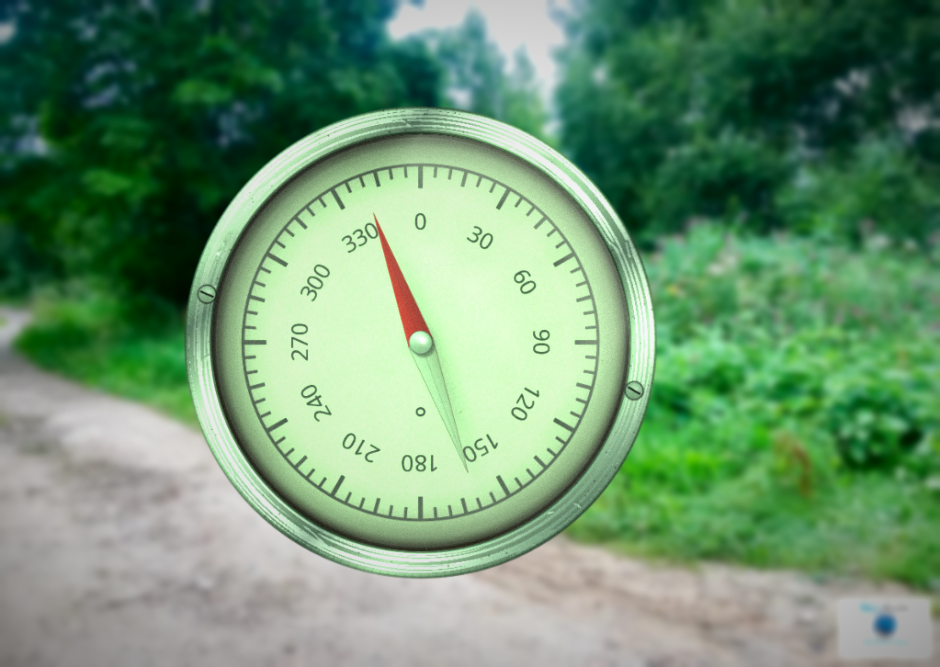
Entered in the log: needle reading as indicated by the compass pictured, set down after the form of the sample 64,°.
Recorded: 340,°
